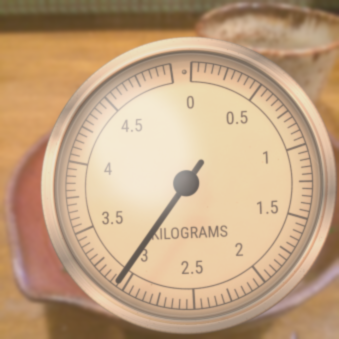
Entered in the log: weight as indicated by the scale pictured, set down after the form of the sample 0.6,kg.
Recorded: 3.05,kg
